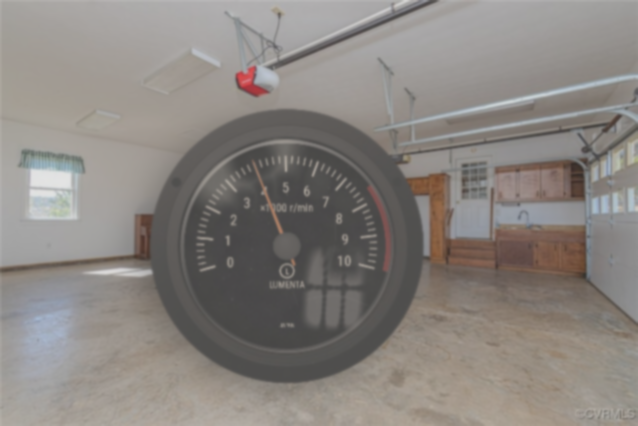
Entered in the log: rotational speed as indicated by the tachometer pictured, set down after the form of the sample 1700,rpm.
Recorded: 4000,rpm
